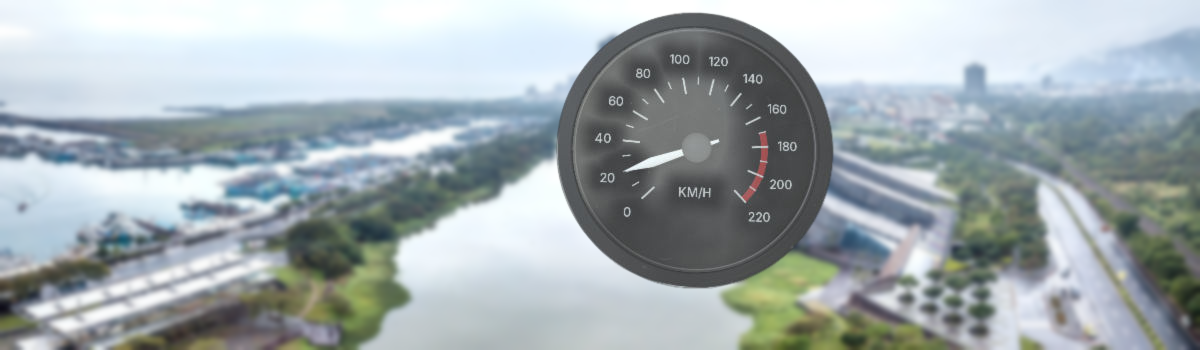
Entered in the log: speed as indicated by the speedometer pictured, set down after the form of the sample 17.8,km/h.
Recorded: 20,km/h
